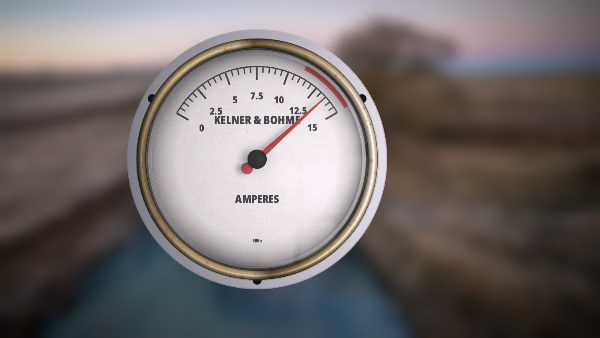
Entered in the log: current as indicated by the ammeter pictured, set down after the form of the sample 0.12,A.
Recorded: 13.5,A
